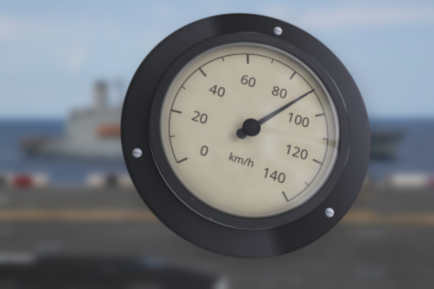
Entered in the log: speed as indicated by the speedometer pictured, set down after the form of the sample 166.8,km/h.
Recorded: 90,km/h
